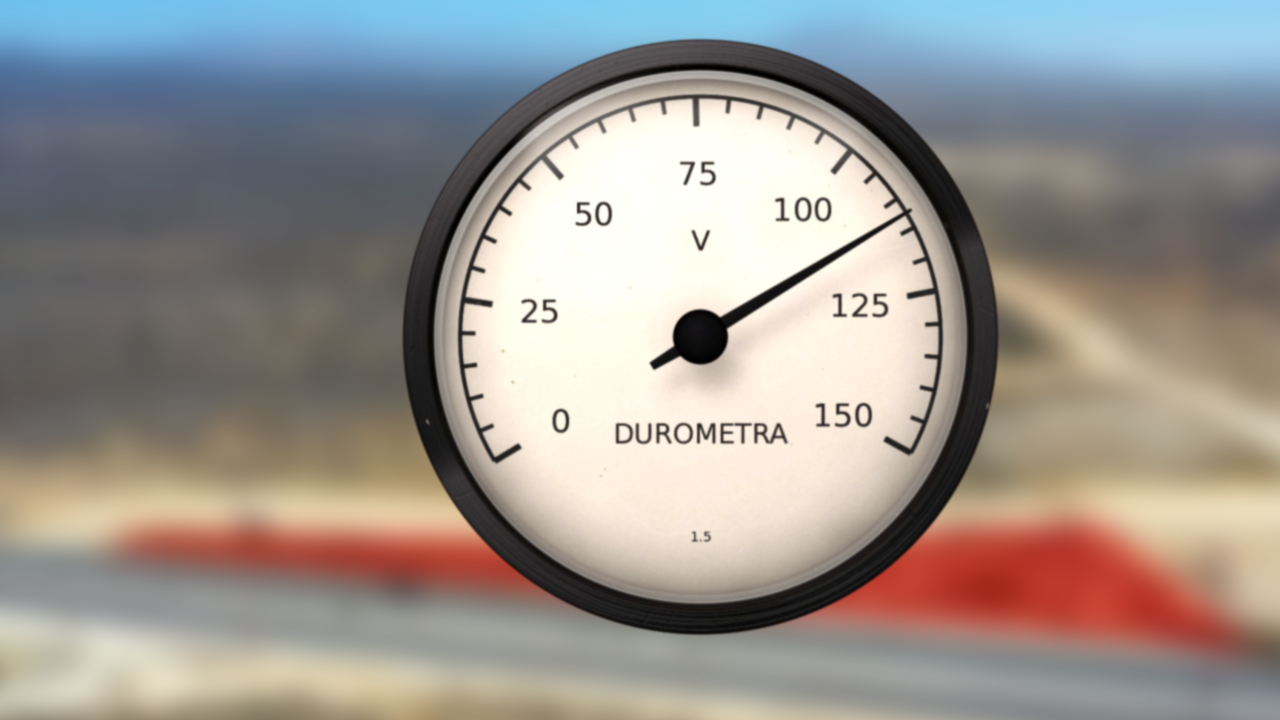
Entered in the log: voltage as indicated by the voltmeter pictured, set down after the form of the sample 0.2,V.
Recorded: 112.5,V
